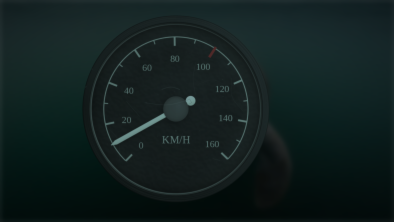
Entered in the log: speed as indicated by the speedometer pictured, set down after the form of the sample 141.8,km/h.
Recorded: 10,km/h
